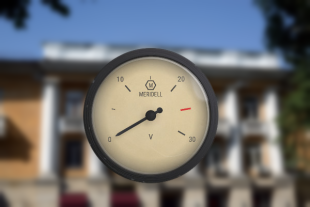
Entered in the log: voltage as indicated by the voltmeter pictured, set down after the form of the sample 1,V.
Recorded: 0,V
